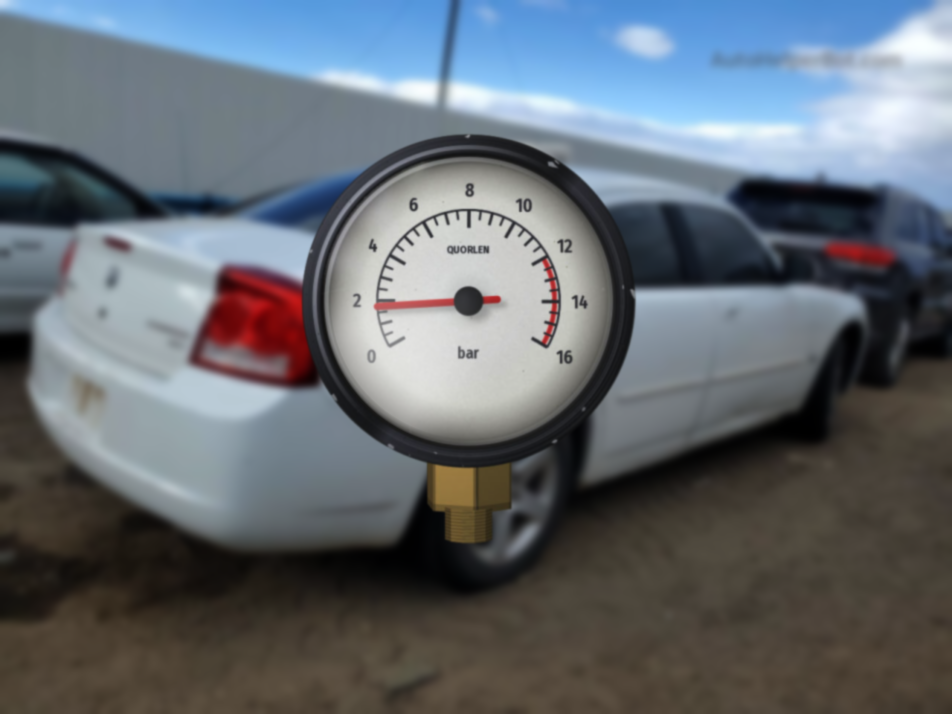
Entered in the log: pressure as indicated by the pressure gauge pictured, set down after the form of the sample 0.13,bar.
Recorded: 1.75,bar
